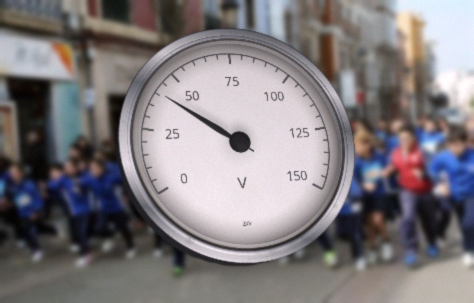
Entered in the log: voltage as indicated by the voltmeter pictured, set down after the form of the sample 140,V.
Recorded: 40,V
